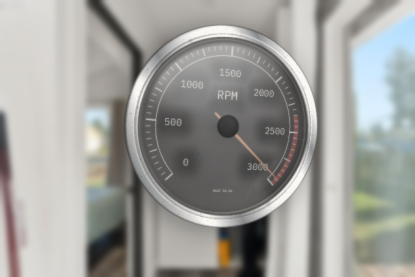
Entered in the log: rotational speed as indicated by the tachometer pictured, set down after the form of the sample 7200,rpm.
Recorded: 2950,rpm
